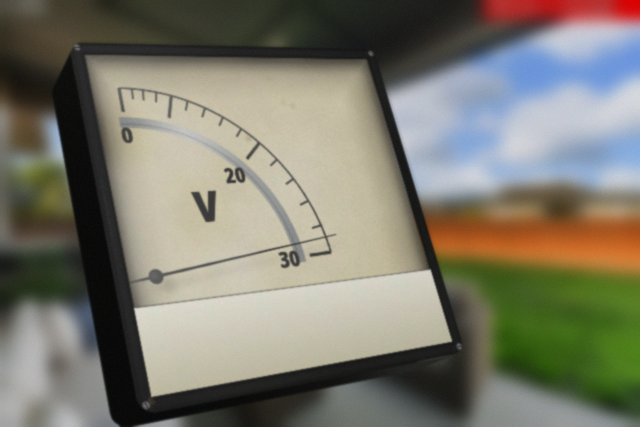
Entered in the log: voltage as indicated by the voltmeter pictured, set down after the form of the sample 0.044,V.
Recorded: 29,V
